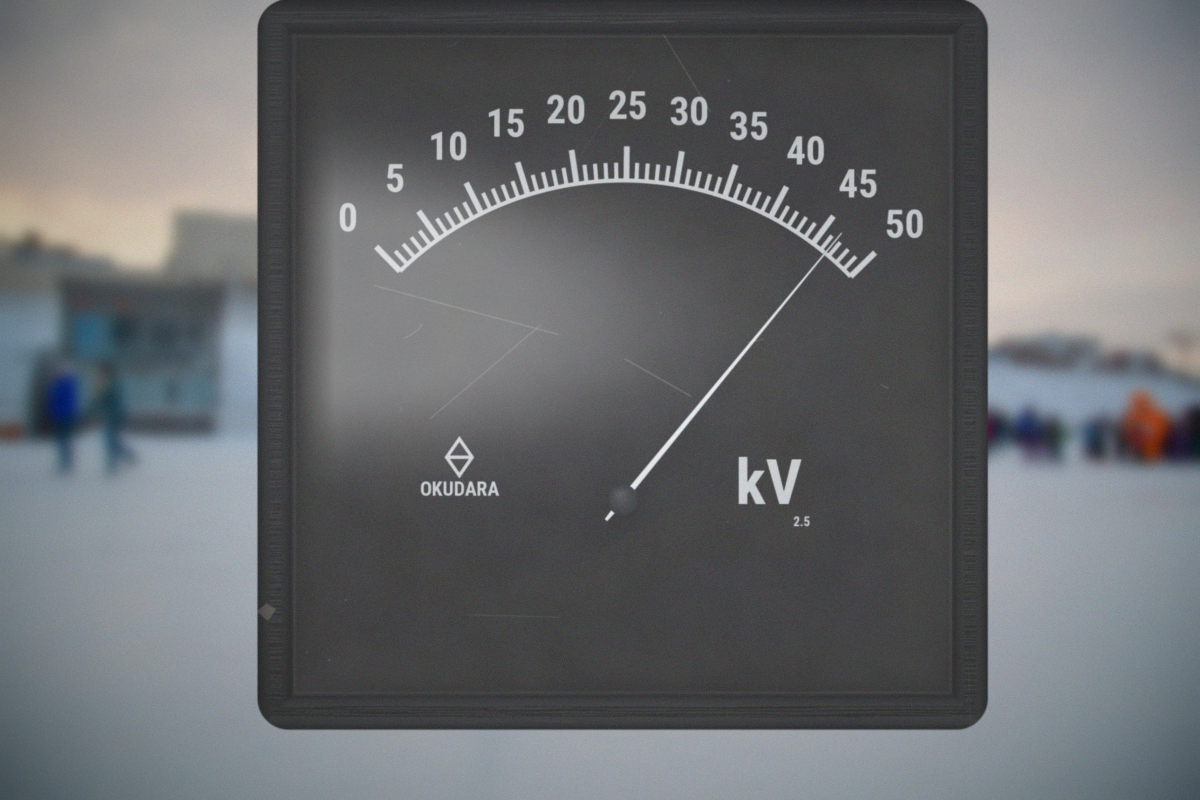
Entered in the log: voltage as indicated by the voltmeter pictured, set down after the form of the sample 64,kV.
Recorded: 46.5,kV
